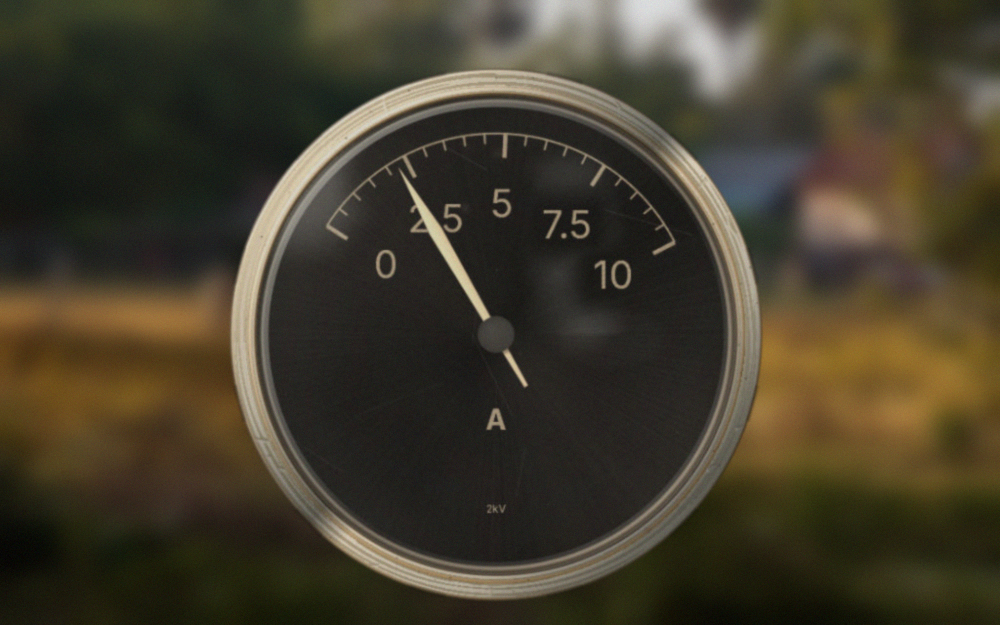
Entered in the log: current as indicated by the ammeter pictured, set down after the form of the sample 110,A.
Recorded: 2.25,A
